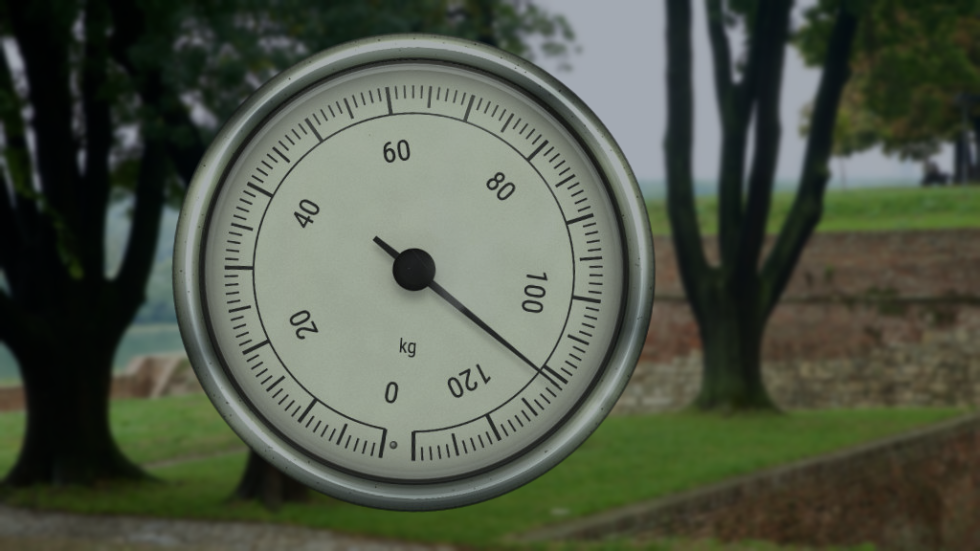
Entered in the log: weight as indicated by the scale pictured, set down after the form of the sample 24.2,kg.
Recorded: 111,kg
